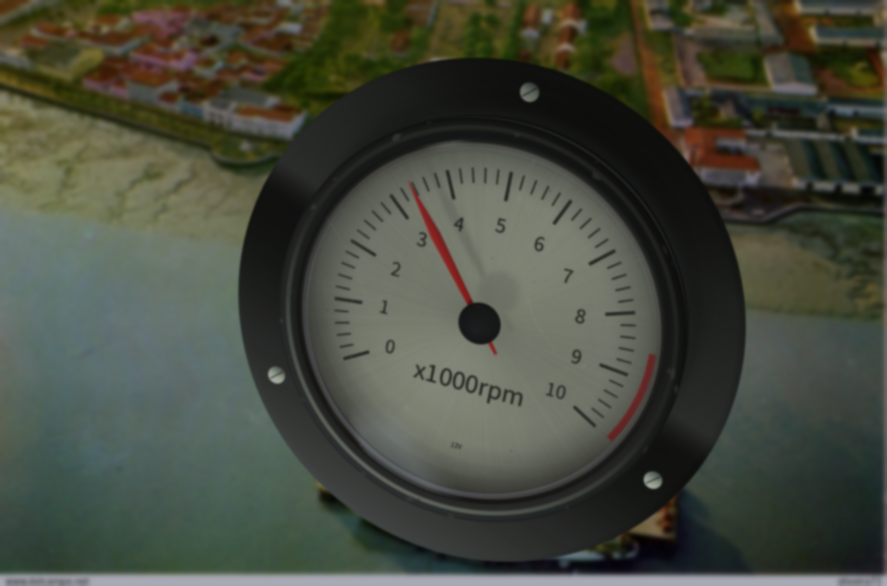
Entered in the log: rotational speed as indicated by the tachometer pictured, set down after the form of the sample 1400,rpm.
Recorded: 3400,rpm
